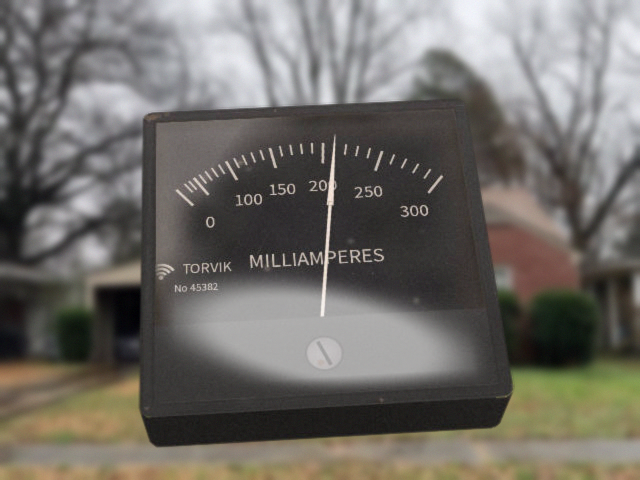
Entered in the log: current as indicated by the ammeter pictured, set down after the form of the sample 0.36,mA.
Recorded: 210,mA
